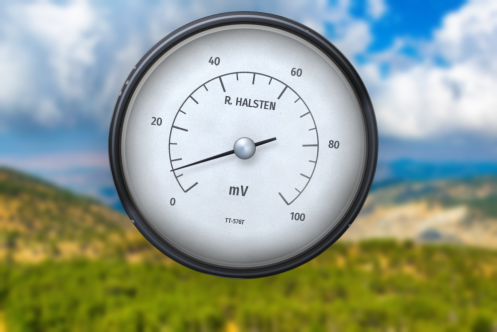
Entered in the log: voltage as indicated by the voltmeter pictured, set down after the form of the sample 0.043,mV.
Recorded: 7.5,mV
